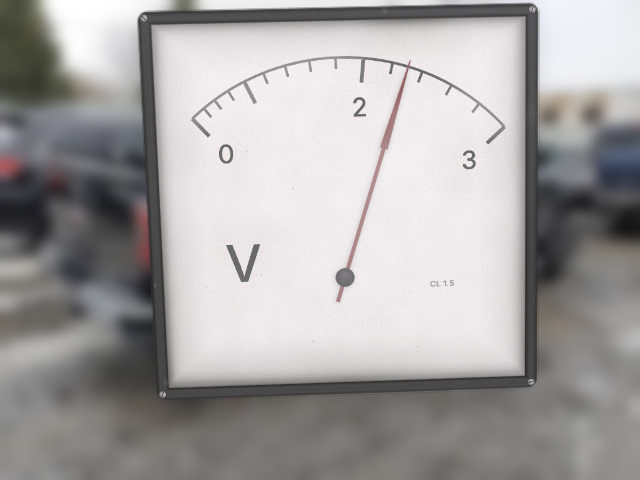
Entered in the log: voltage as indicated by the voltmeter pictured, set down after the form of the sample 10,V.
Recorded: 2.3,V
